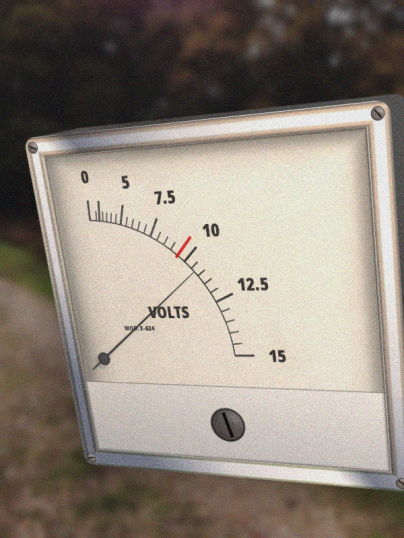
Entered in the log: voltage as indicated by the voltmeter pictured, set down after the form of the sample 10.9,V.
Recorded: 10.75,V
